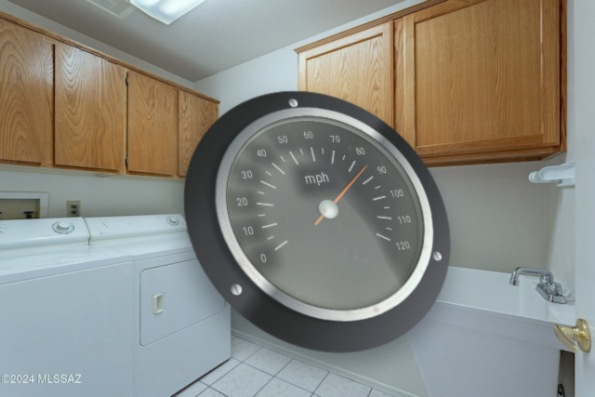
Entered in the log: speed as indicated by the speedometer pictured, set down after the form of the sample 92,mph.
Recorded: 85,mph
